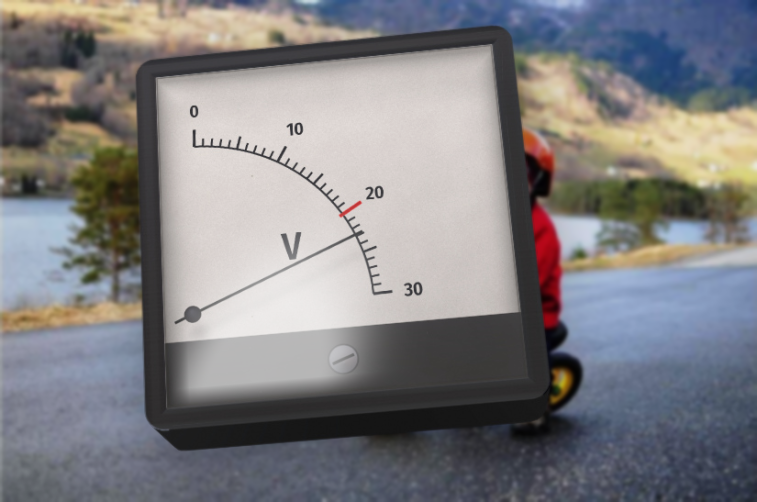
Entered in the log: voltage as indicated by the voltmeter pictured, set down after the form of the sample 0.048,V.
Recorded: 23,V
